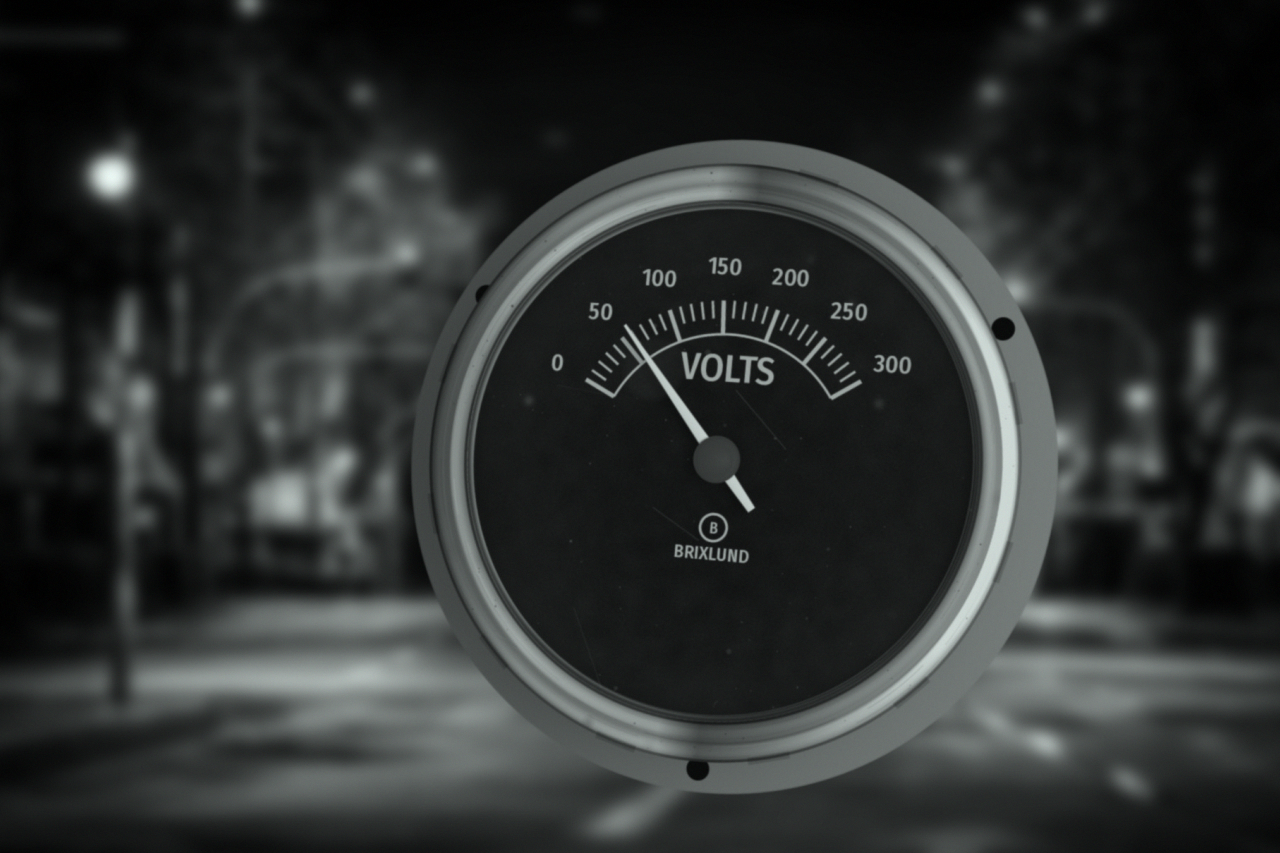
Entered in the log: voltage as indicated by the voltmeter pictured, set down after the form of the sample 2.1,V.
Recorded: 60,V
